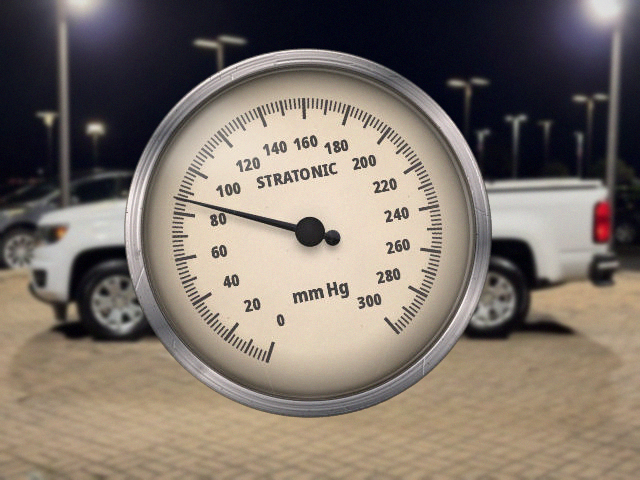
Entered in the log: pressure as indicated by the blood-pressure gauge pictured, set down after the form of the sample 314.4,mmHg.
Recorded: 86,mmHg
